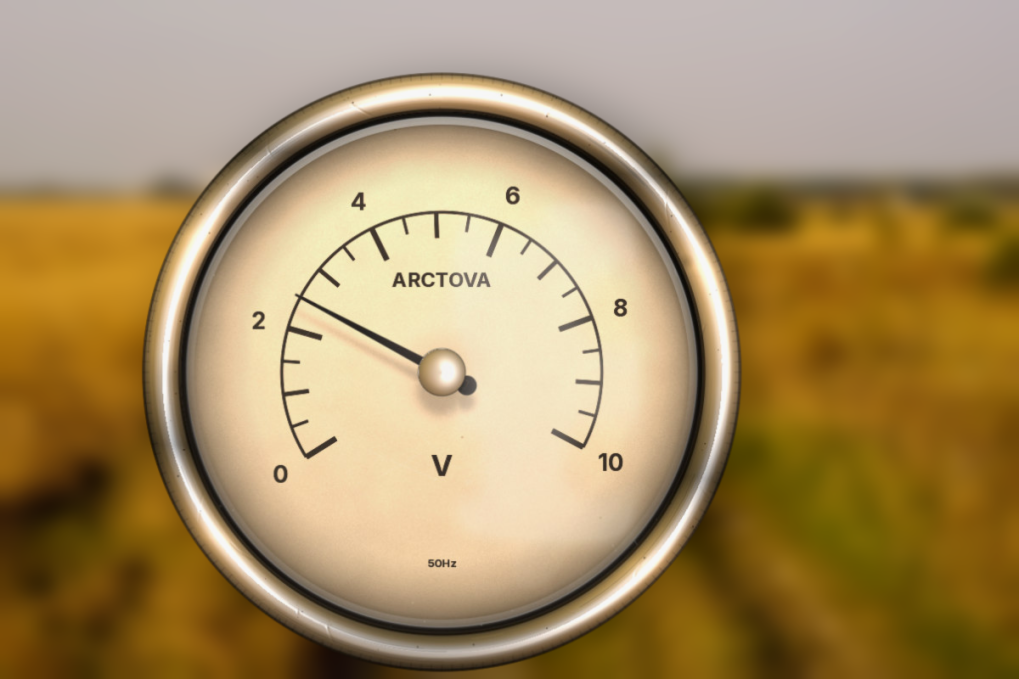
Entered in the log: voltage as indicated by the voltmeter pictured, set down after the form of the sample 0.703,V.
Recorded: 2.5,V
